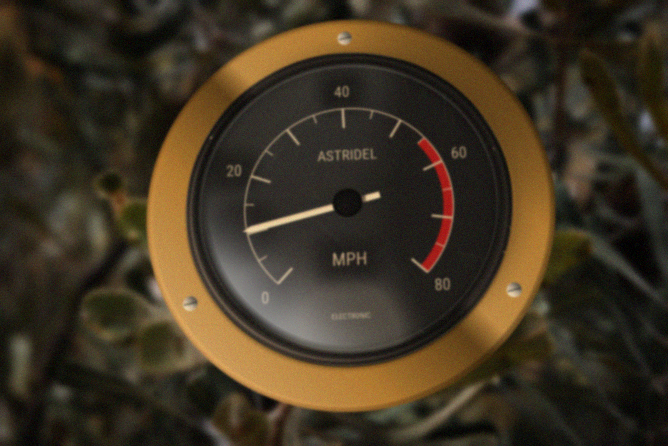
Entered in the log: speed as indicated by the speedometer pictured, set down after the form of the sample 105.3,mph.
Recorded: 10,mph
